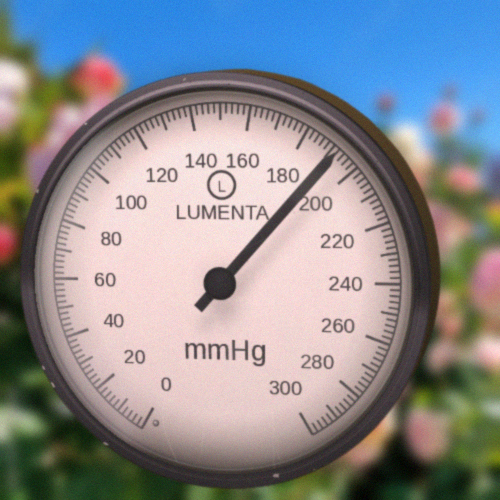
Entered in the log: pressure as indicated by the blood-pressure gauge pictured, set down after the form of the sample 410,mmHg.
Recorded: 192,mmHg
